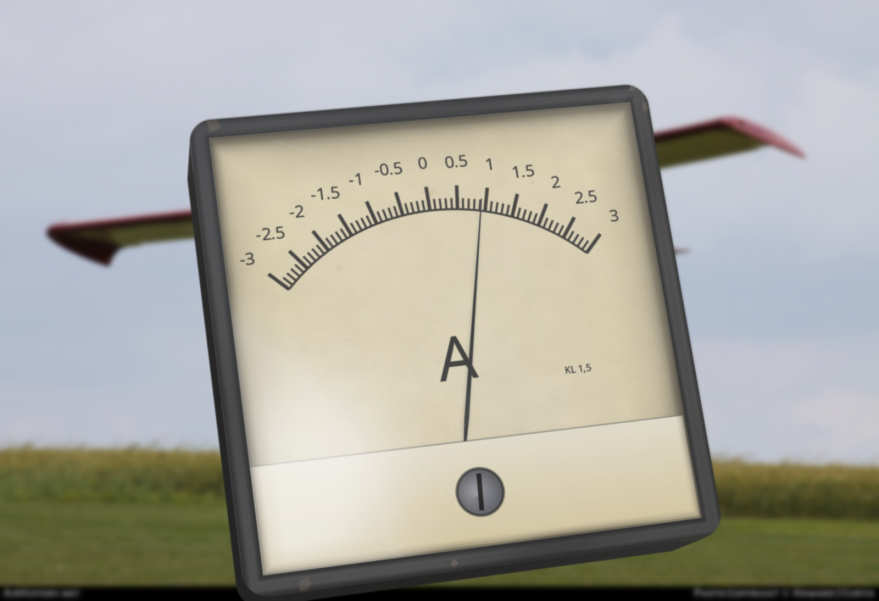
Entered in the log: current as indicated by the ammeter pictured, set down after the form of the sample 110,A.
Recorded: 0.9,A
